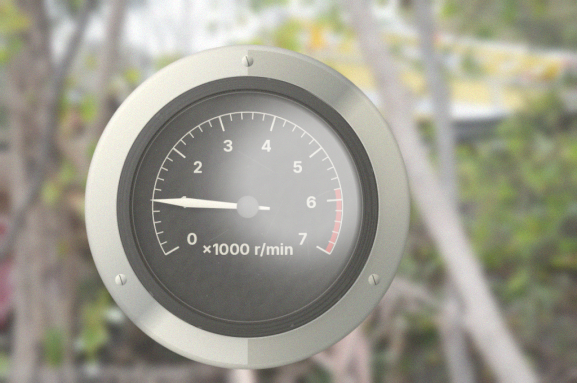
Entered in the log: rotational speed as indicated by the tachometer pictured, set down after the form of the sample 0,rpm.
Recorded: 1000,rpm
